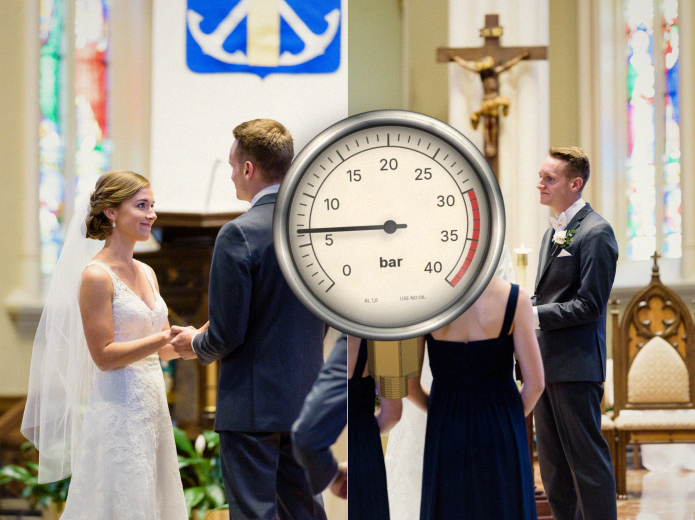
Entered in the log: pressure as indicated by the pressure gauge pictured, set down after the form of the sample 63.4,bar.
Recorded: 6.5,bar
